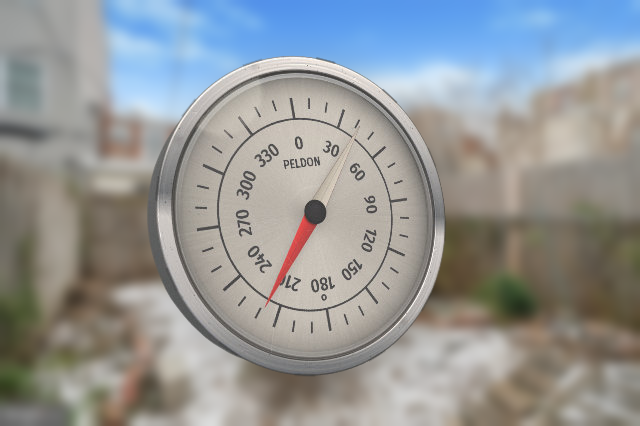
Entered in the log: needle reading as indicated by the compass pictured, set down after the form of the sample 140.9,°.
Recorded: 220,°
